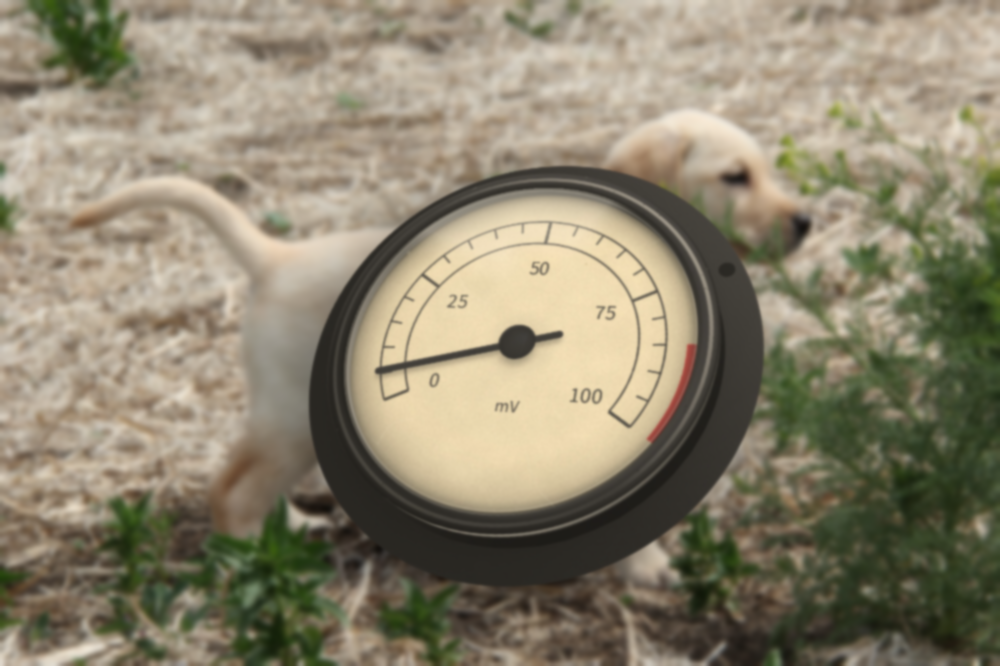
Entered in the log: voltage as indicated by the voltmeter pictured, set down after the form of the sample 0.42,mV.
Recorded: 5,mV
